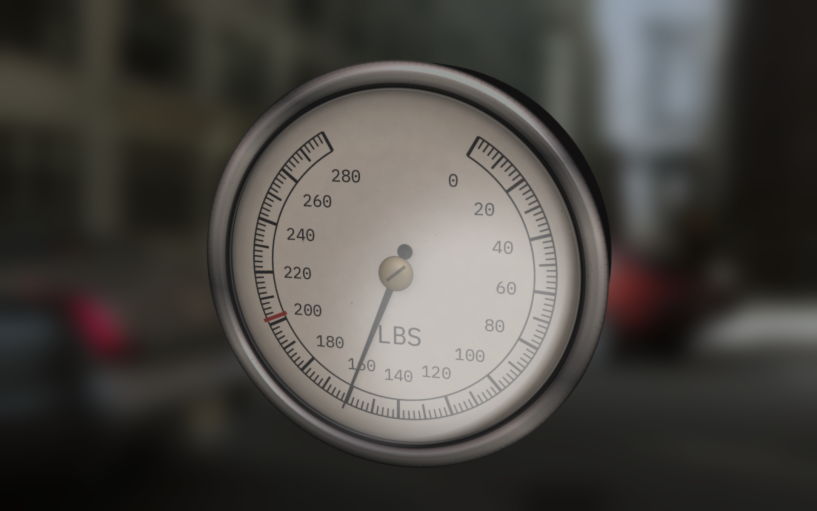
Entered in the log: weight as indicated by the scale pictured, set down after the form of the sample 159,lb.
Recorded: 160,lb
